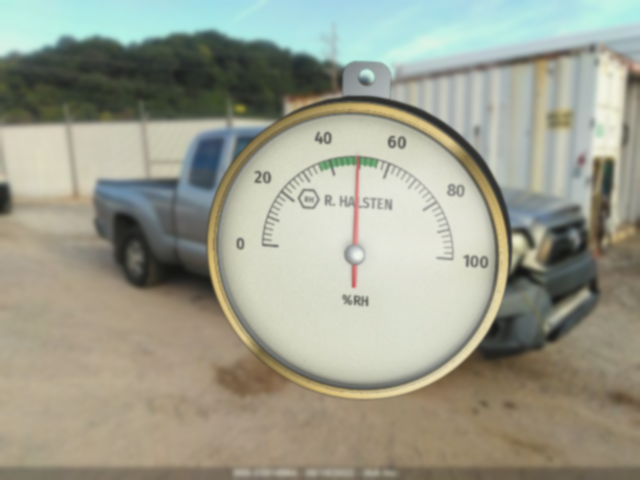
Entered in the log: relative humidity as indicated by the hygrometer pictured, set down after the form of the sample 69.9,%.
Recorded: 50,%
